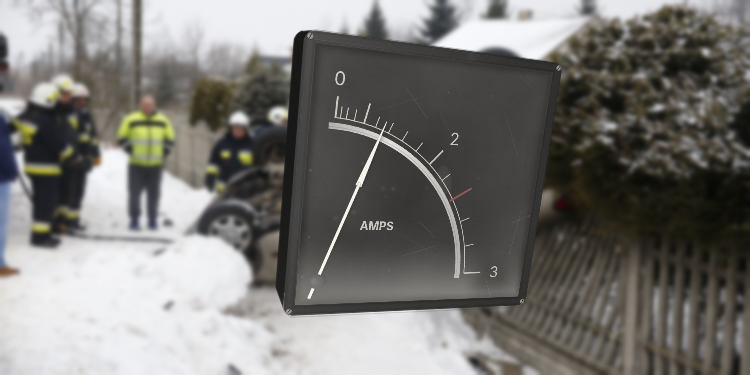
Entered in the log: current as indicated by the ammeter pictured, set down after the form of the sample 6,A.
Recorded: 1.3,A
